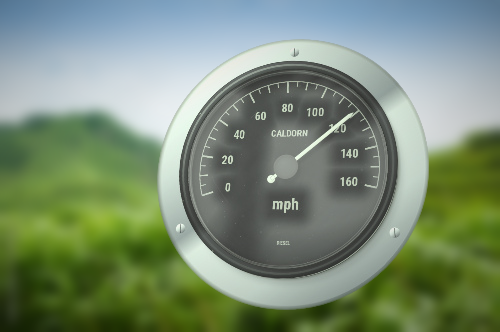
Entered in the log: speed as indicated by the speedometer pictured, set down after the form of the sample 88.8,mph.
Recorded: 120,mph
